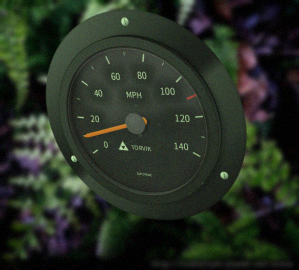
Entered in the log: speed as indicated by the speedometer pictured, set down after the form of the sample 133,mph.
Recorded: 10,mph
